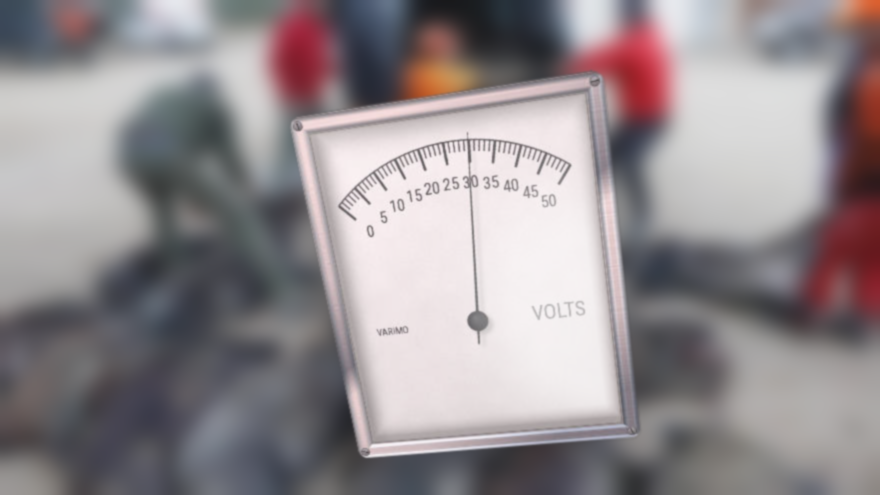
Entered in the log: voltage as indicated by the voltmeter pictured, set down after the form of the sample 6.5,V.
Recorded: 30,V
